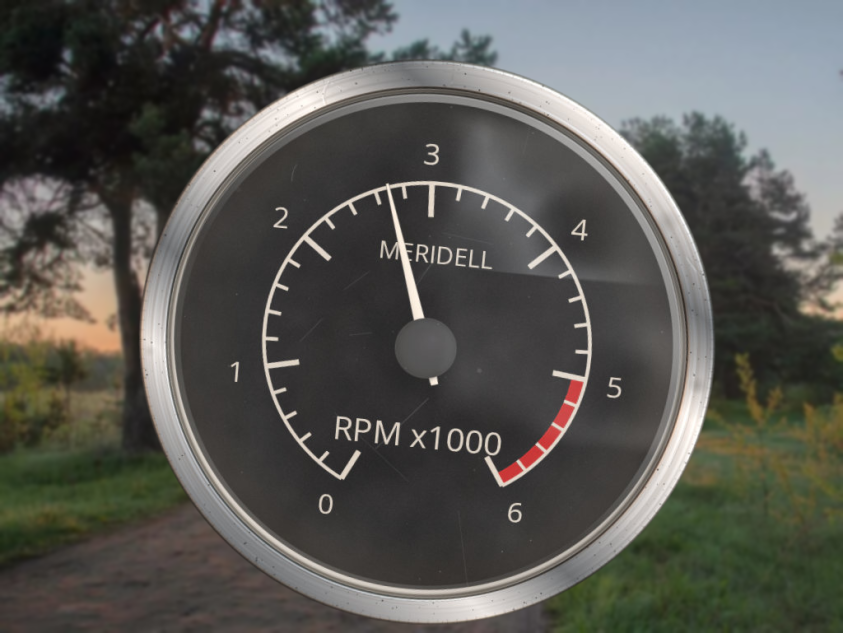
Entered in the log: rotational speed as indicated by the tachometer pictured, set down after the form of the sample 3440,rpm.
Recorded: 2700,rpm
